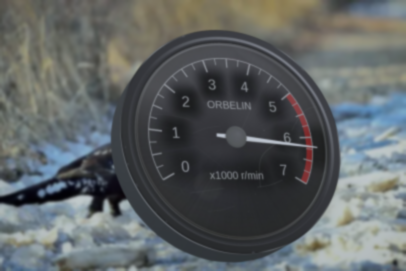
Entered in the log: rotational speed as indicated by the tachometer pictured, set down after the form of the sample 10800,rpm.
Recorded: 6250,rpm
